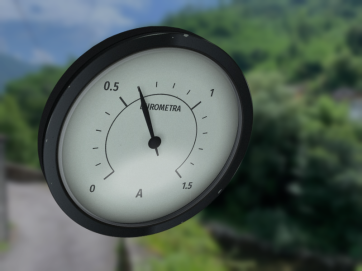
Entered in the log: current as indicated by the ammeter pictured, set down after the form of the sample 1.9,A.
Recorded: 0.6,A
